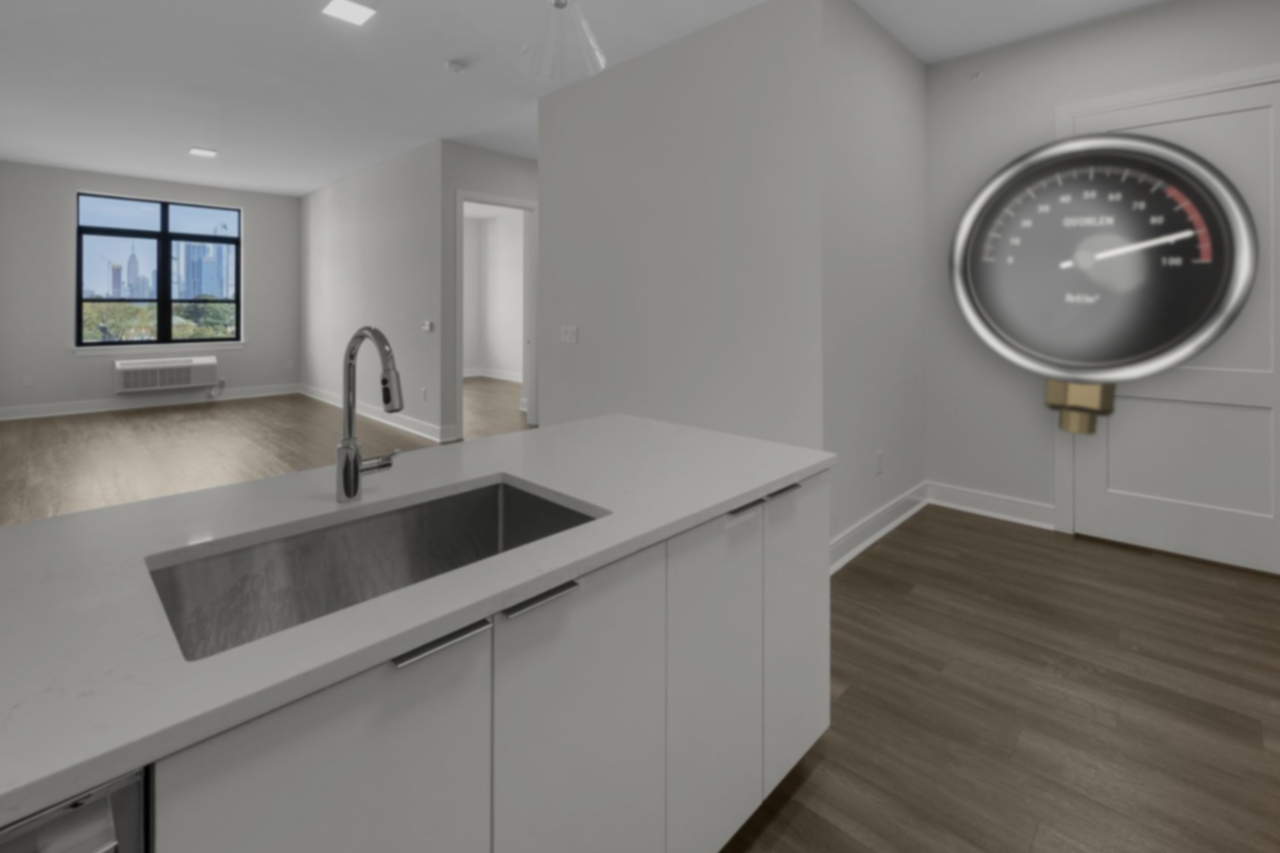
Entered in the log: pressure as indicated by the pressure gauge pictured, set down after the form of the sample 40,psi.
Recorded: 90,psi
